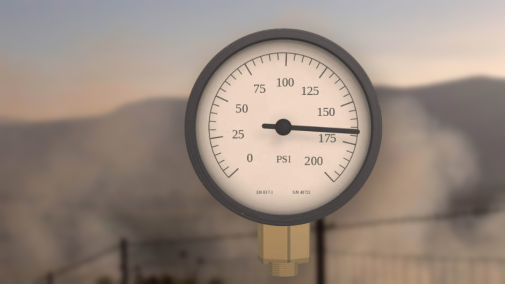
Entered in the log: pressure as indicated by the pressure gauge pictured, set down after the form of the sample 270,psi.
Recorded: 167.5,psi
